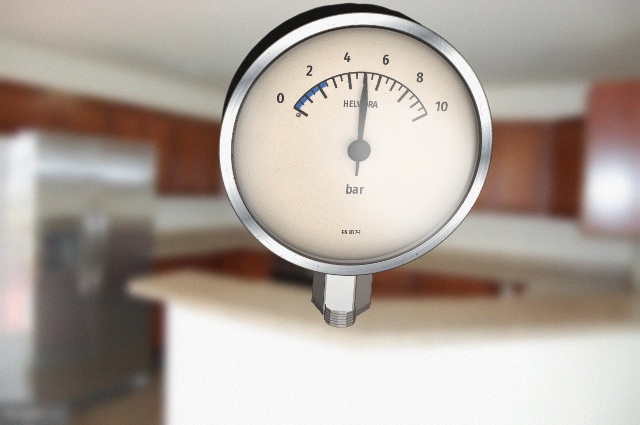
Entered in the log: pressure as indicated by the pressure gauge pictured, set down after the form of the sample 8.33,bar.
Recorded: 5,bar
